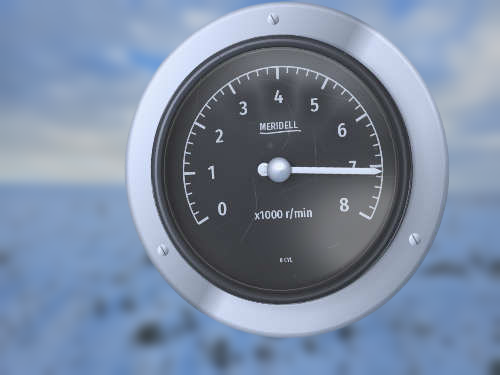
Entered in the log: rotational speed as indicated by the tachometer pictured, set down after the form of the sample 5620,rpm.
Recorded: 7100,rpm
